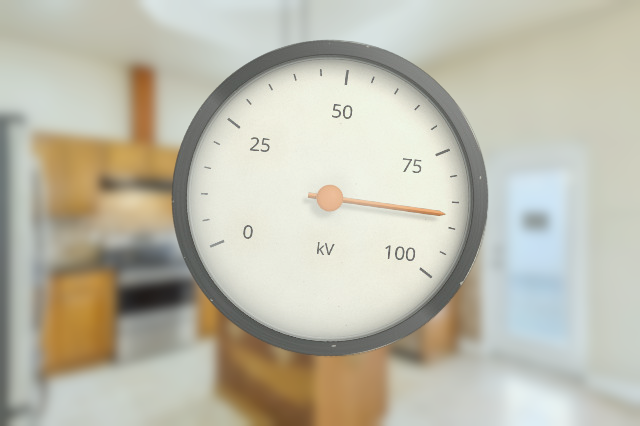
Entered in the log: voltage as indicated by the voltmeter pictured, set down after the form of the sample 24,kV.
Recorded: 87.5,kV
